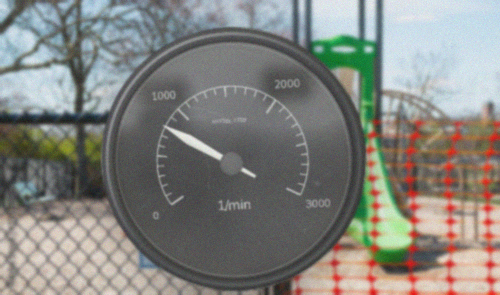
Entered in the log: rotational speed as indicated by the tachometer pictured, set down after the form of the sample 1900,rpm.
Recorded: 800,rpm
